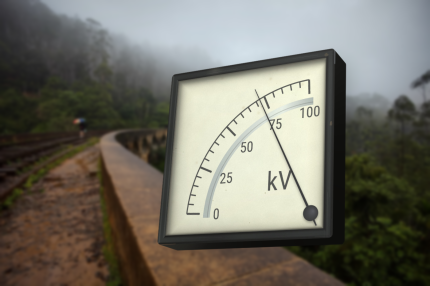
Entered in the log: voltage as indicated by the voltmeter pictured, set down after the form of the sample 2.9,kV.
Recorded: 72.5,kV
